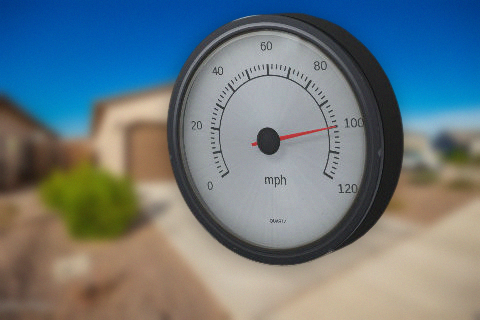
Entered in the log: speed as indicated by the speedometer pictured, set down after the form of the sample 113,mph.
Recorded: 100,mph
